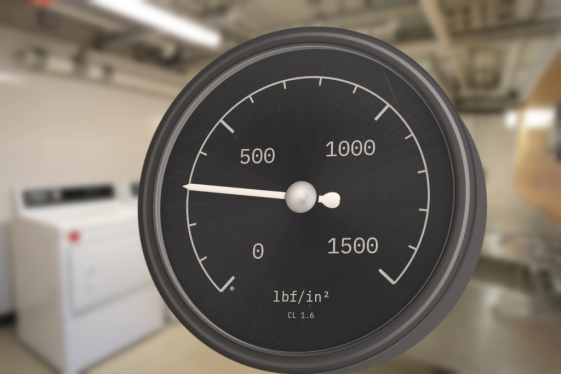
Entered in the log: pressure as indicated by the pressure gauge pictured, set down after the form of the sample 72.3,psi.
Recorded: 300,psi
